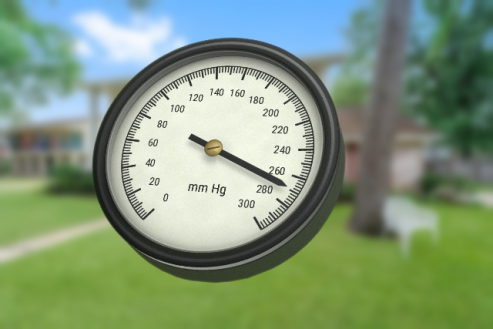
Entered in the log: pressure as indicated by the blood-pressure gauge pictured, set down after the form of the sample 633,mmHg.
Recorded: 270,mmHg
